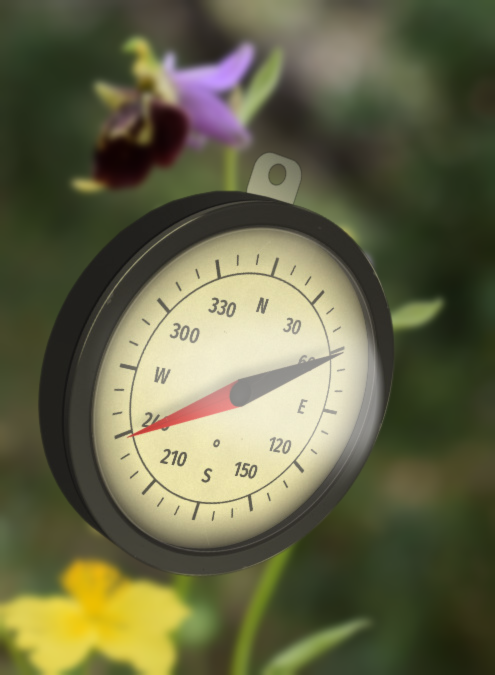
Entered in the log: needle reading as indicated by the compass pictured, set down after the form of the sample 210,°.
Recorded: 240,°
